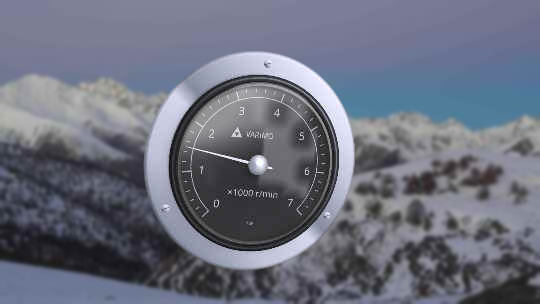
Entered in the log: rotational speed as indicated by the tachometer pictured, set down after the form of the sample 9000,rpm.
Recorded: 1500,rpm
